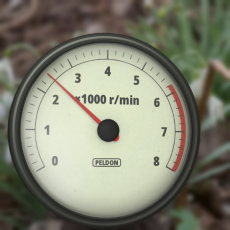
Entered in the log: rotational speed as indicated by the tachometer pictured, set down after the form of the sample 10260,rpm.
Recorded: 2400,rpm
